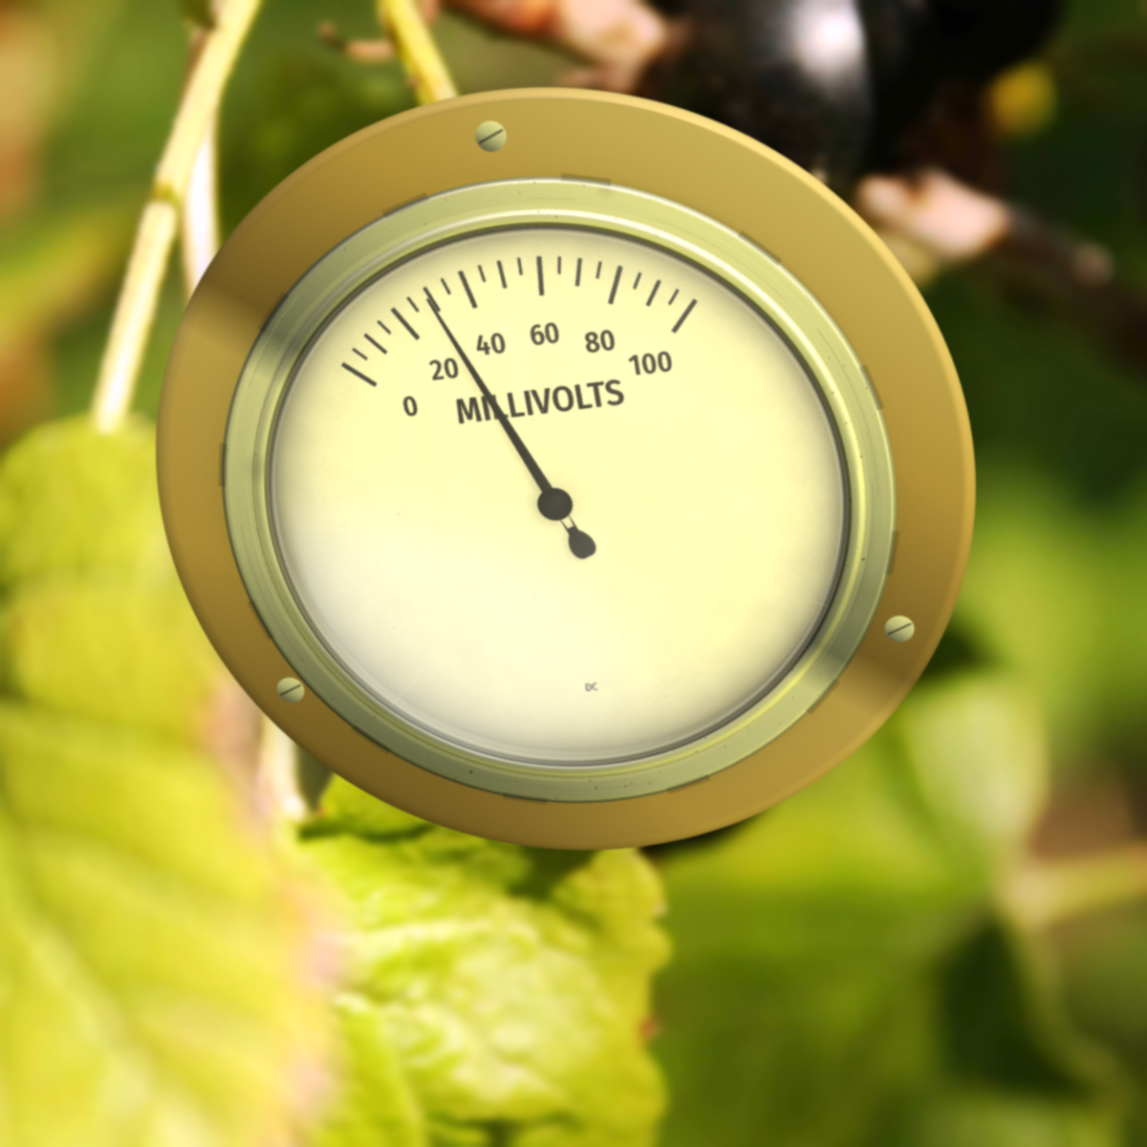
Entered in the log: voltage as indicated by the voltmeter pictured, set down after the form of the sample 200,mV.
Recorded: 30,mV
